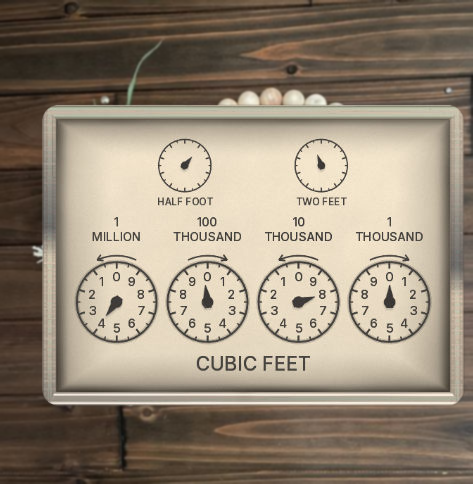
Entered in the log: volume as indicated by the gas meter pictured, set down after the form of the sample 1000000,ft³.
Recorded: 398000,ft³
